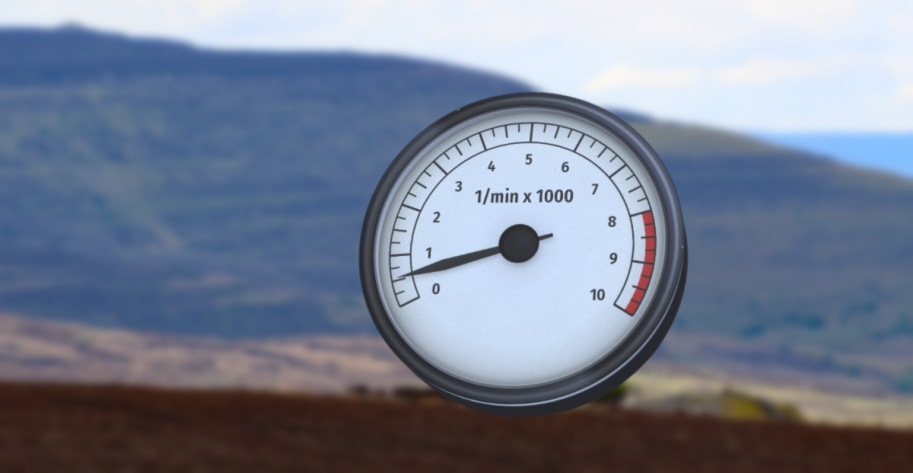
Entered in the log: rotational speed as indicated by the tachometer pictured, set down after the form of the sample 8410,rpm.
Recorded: 500,rpm
